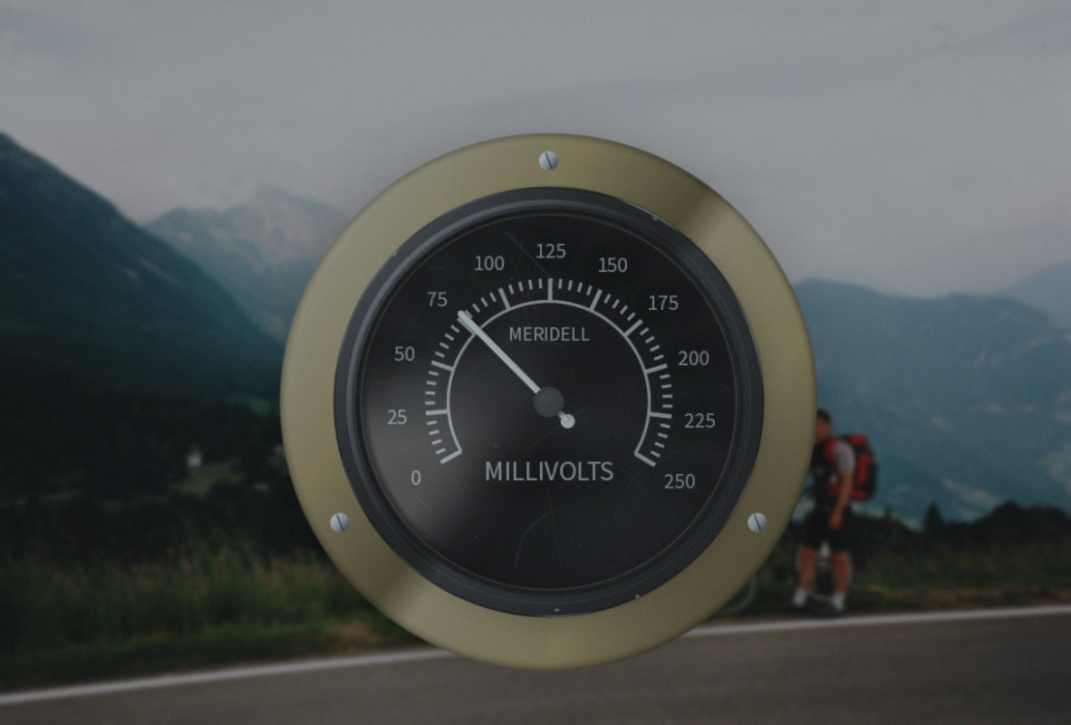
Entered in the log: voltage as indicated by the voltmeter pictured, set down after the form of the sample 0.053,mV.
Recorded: 77.5,mV
